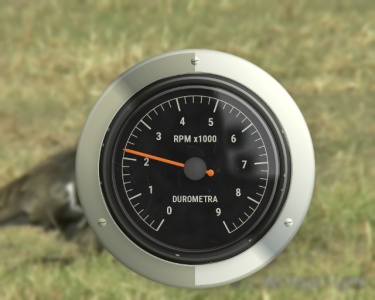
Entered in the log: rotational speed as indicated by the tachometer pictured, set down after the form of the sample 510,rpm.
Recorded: 2200,rpm
